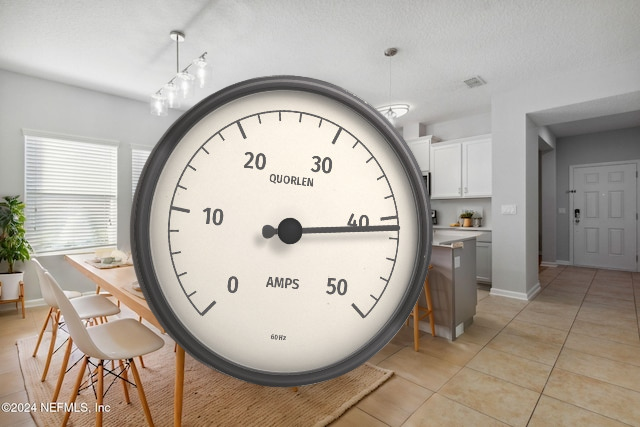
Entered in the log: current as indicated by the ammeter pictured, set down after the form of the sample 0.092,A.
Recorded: 41,A
